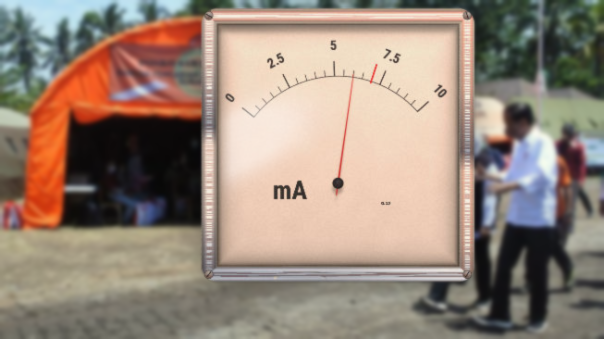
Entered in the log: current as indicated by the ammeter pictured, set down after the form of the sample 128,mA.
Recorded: 6,mA
